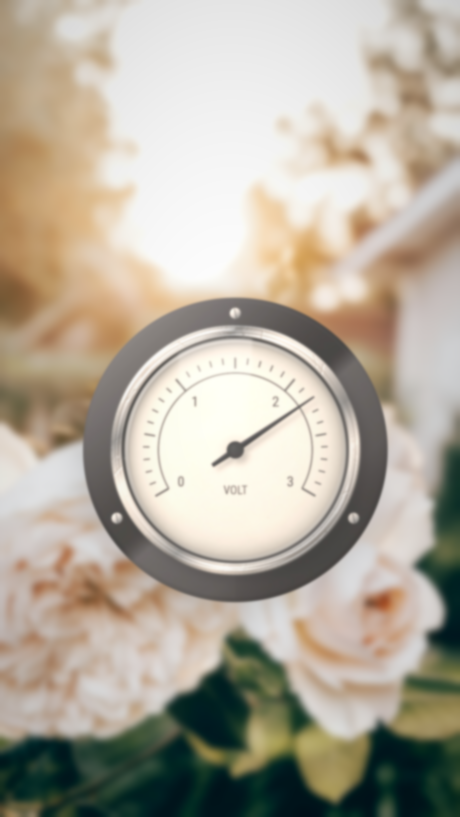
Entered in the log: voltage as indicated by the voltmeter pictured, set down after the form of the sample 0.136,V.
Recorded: 2.2,V
